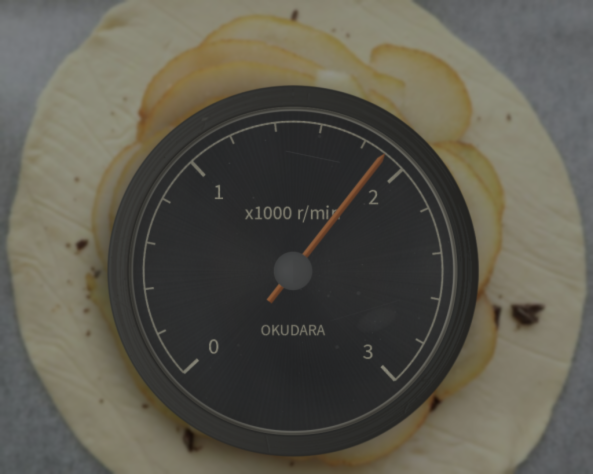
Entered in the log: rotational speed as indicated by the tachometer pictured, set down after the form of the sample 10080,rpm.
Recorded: 1900,rpm
